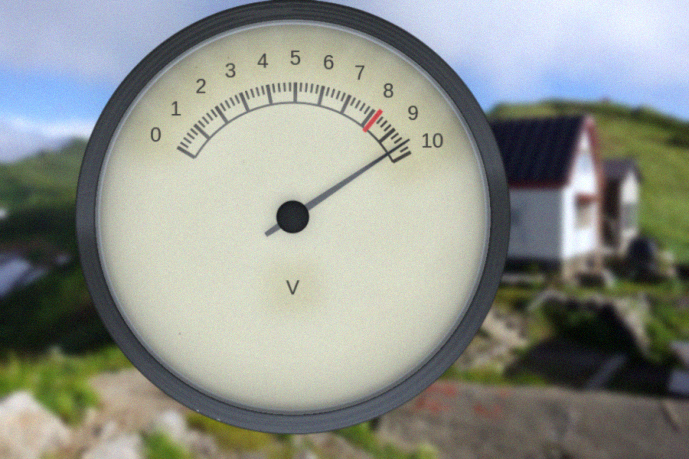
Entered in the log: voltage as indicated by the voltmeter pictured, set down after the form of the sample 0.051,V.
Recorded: 9.6,V
